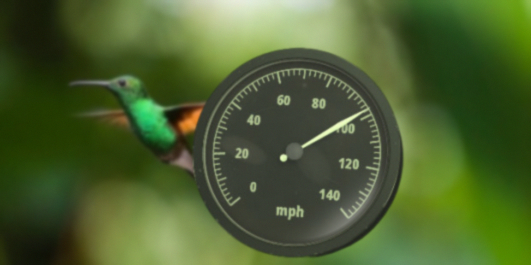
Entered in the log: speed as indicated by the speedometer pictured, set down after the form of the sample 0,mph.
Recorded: 98,mph
